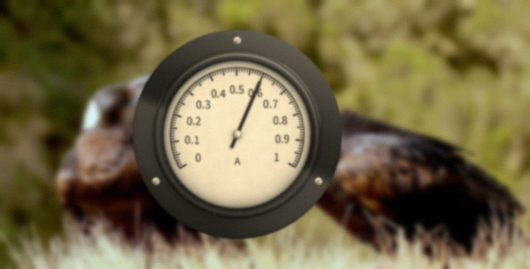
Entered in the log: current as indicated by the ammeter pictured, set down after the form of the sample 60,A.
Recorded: 0.6,A
